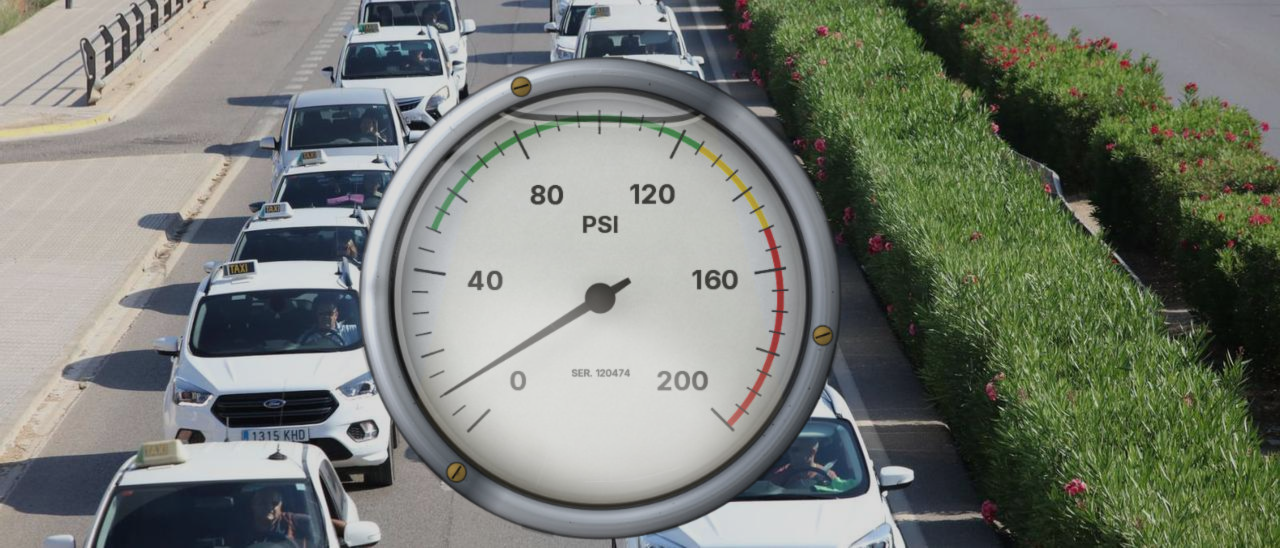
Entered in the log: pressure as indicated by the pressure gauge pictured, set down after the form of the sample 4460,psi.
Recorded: 10,psi
